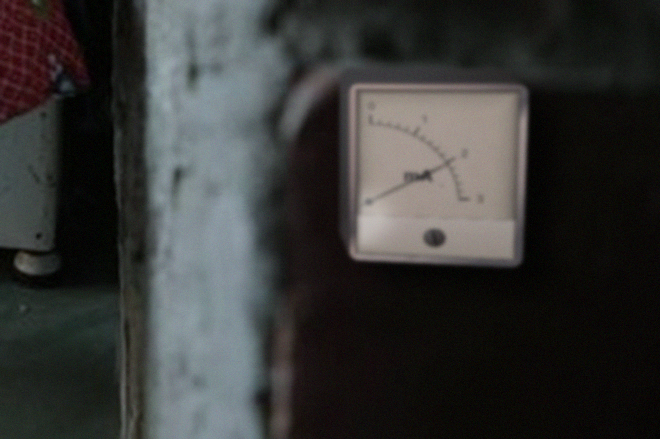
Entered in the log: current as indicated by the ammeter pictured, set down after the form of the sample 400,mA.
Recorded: 2,mA
